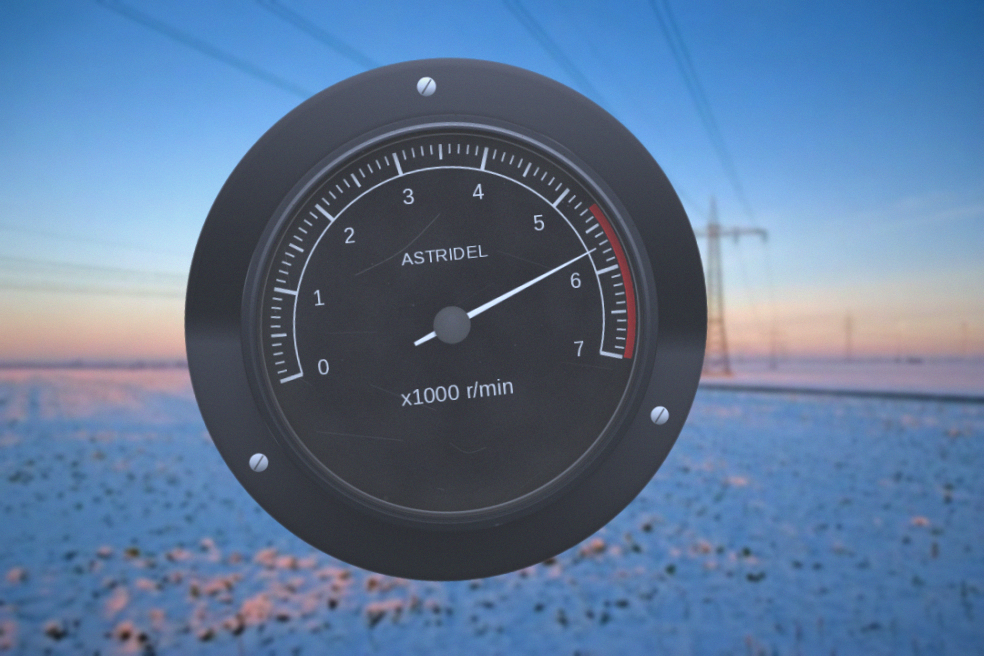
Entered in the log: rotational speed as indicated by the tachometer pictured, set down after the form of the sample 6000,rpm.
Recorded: 5700,rpm
